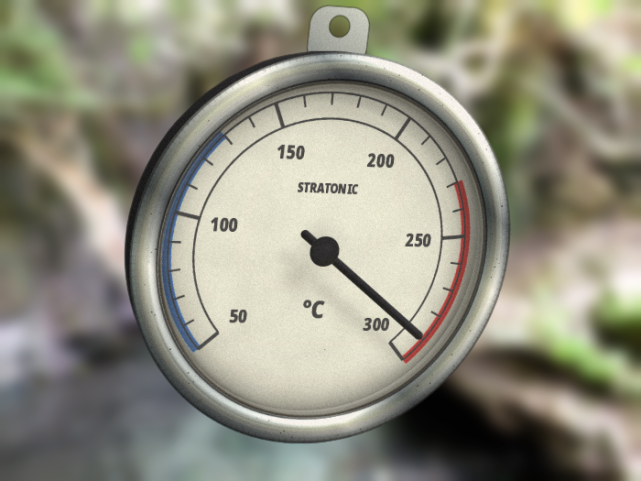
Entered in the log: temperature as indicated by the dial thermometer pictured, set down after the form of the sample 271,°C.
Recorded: 290,°C
